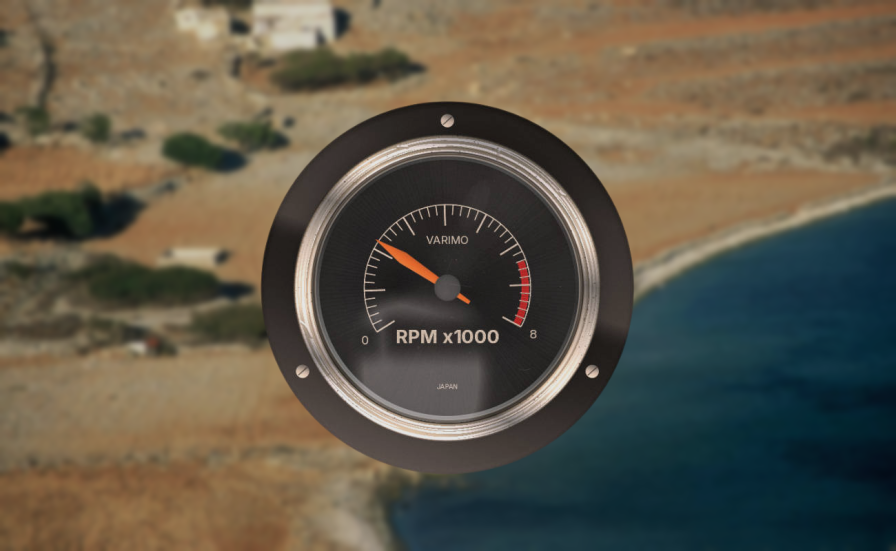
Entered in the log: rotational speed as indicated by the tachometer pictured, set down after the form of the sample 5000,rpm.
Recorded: 2200,rpm
